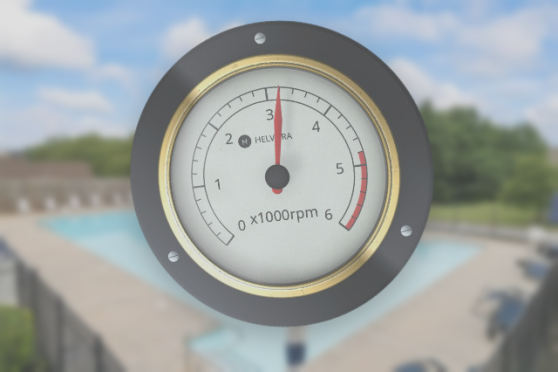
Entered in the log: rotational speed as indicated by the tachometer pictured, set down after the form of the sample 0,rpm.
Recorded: 3200,rpm
